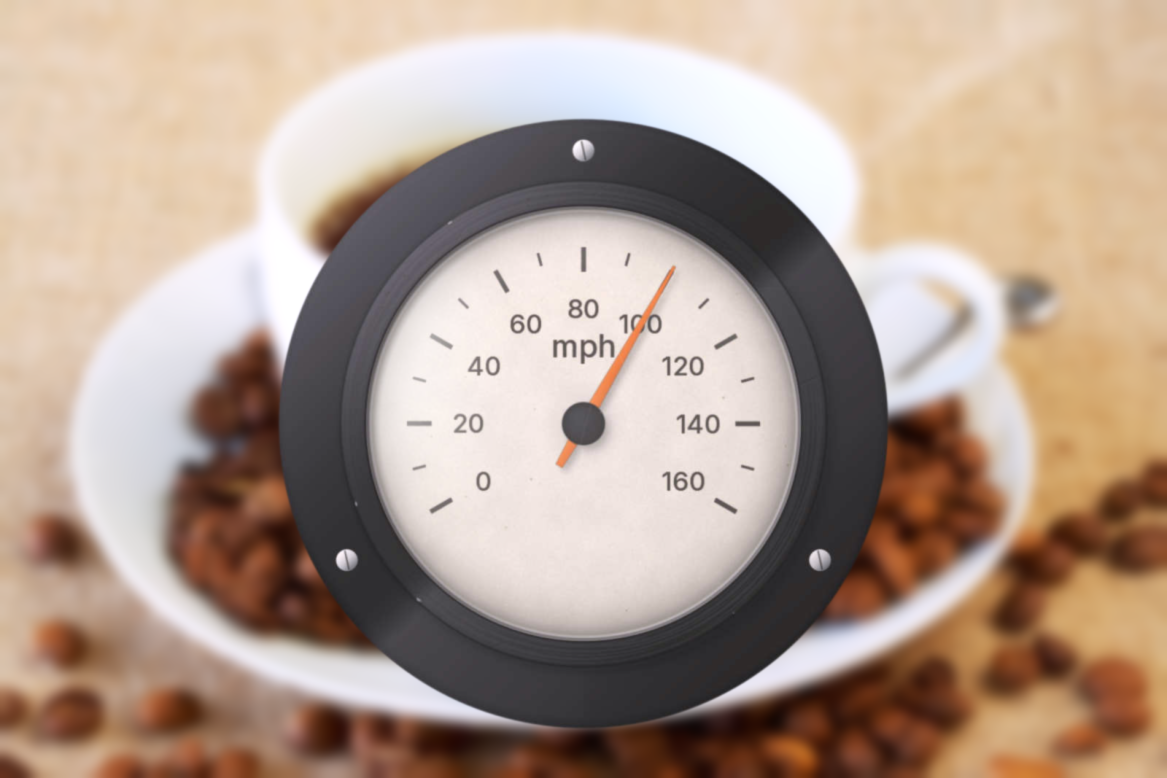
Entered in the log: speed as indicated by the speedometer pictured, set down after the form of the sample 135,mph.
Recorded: 100,mph
